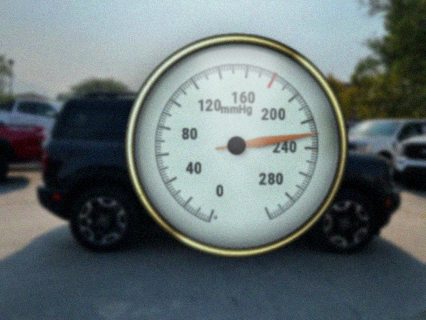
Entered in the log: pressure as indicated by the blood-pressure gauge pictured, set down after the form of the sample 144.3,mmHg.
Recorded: 230,mmHg
